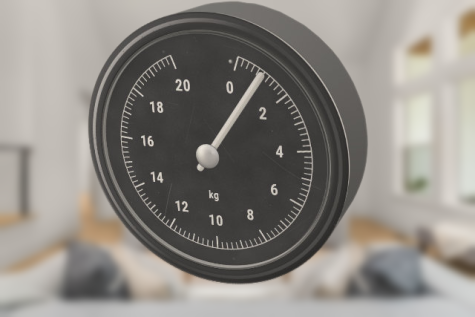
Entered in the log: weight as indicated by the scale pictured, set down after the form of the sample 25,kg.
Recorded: 1,kg
